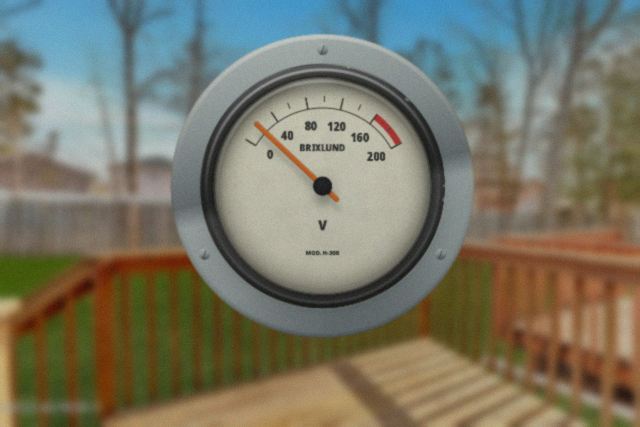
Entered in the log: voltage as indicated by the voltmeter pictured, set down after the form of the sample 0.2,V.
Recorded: 20,V
